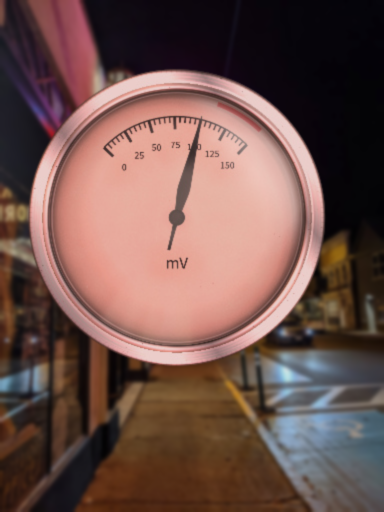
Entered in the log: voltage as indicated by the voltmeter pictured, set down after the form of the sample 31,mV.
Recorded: 100,mV
